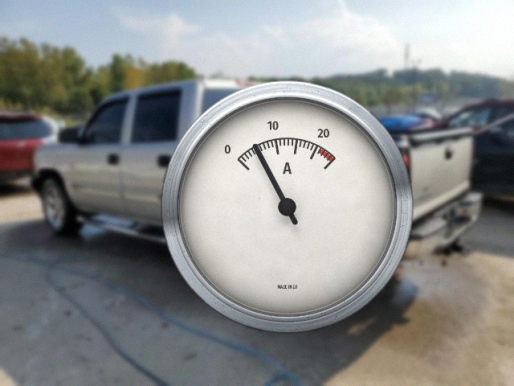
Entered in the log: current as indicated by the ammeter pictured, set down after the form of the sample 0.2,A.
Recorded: 5,A
